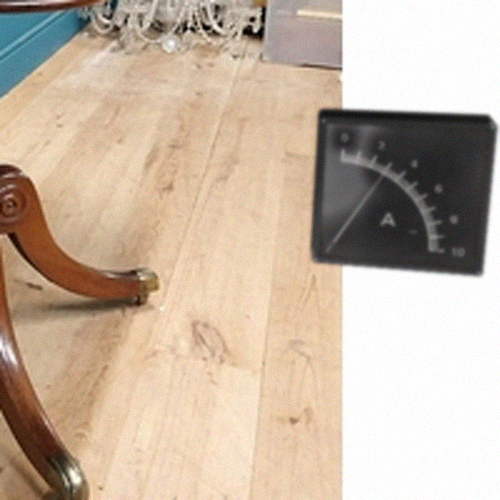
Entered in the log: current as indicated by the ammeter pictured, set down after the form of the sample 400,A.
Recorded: 3,A
